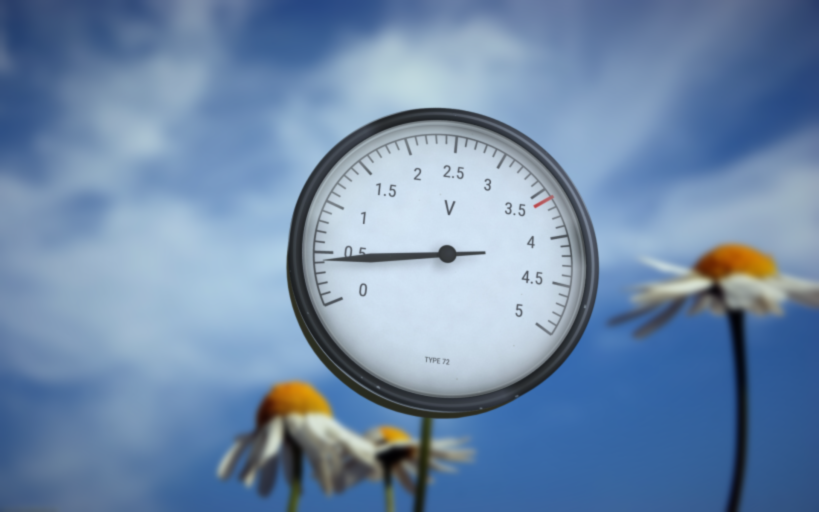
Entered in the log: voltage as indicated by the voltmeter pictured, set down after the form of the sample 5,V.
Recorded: 0.4,V
